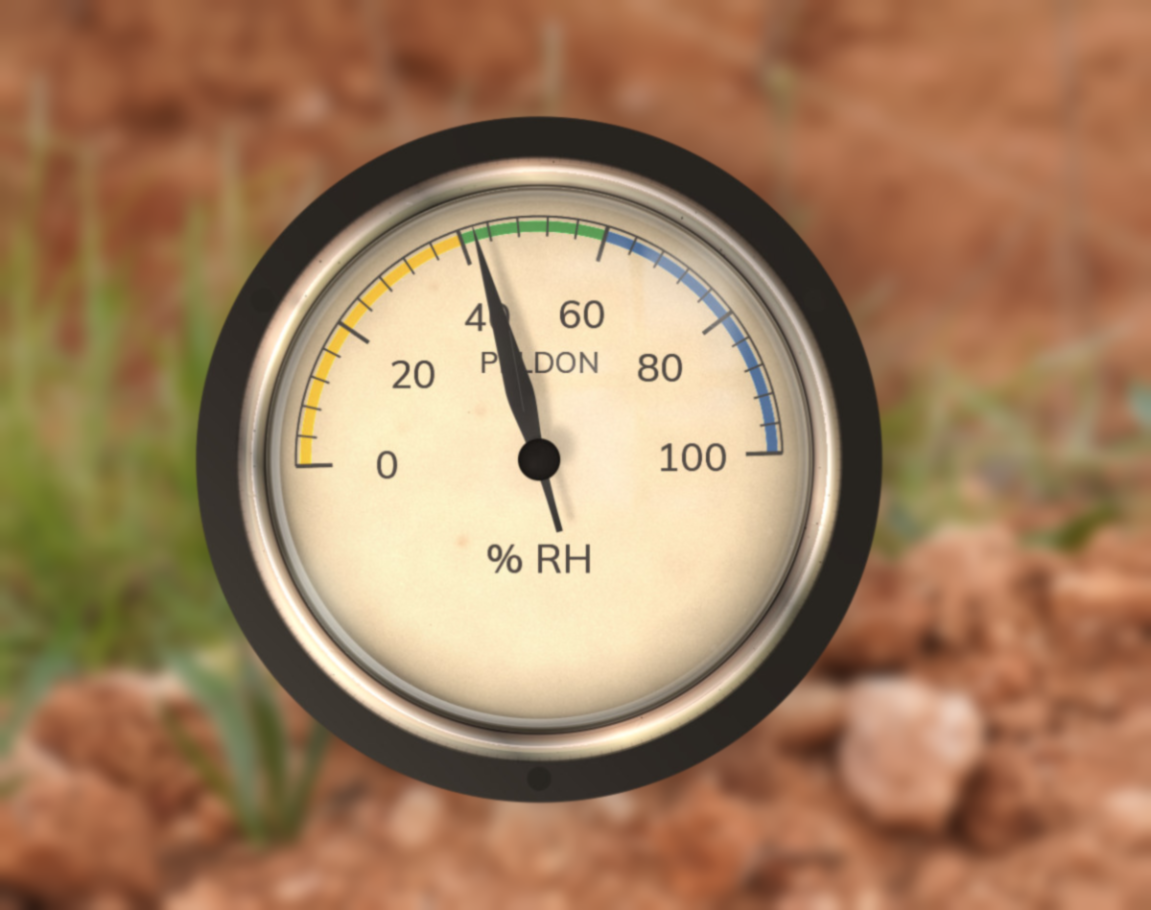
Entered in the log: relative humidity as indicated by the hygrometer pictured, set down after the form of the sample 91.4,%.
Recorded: 42,%
